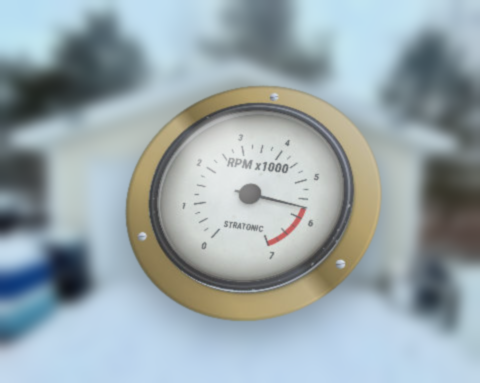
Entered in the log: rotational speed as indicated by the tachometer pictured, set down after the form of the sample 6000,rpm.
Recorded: 5750,rpm
